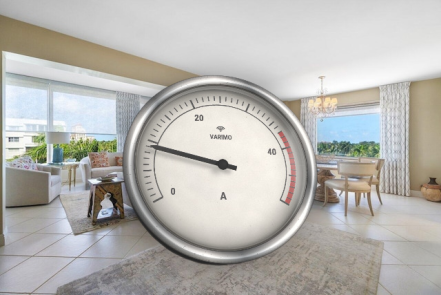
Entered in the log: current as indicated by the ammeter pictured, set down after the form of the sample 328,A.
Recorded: 9,A
